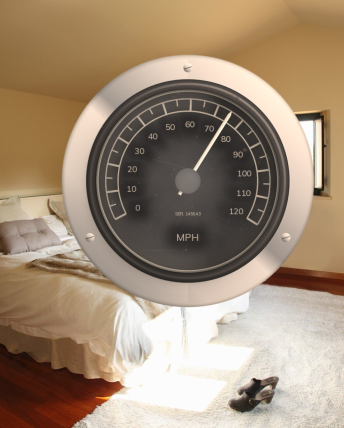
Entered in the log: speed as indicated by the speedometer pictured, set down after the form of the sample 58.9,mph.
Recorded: 75,mph
